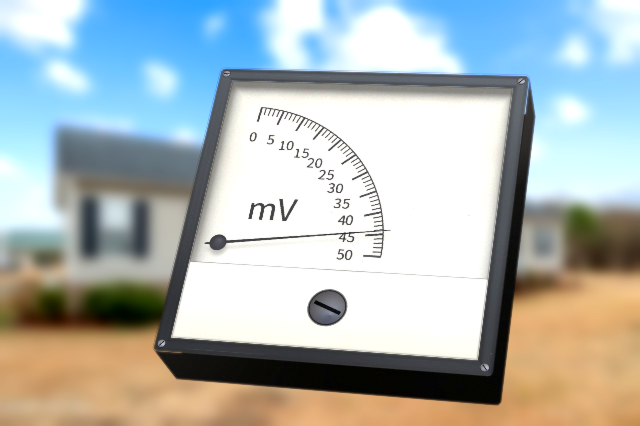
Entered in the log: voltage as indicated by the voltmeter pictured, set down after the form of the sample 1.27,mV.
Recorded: 45,mV
